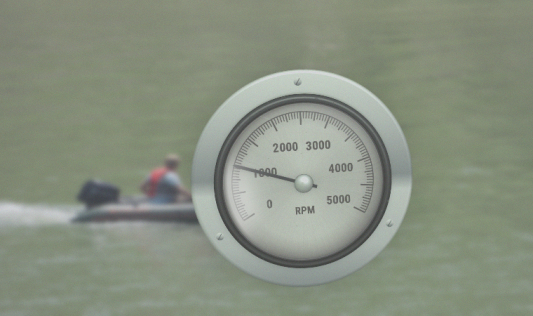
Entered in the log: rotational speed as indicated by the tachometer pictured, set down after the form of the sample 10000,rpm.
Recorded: 1000,rpm
